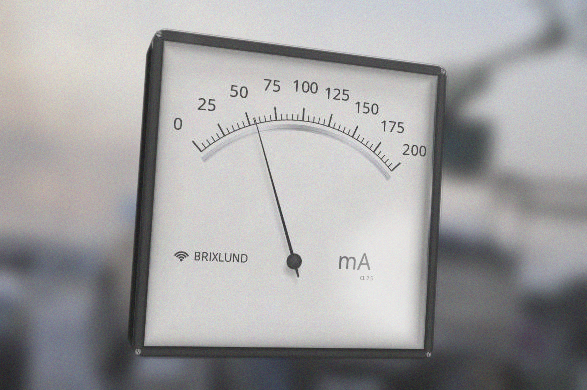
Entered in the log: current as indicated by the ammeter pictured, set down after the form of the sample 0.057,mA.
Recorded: 55,mA
